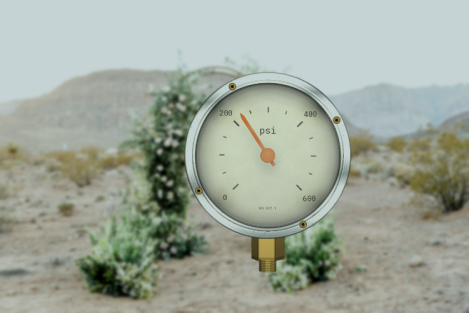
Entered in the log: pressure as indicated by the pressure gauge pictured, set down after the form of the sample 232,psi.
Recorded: 225,psi
